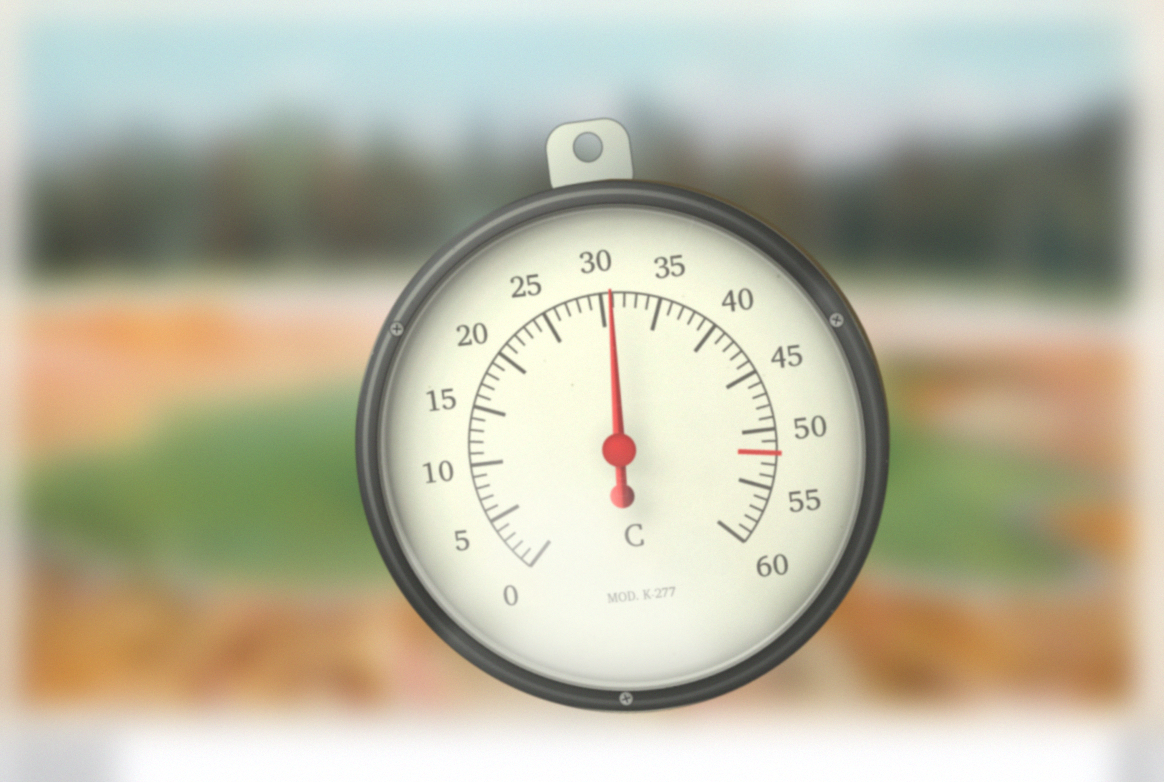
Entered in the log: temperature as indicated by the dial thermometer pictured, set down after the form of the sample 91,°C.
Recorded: 31,°C
